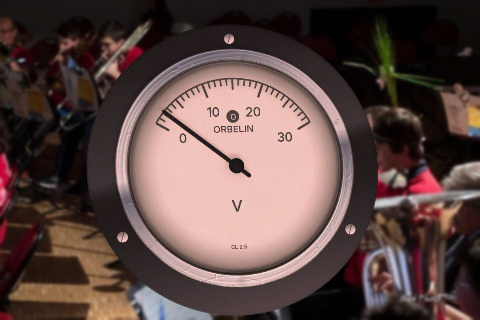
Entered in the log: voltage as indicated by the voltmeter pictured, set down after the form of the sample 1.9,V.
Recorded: 2,V
